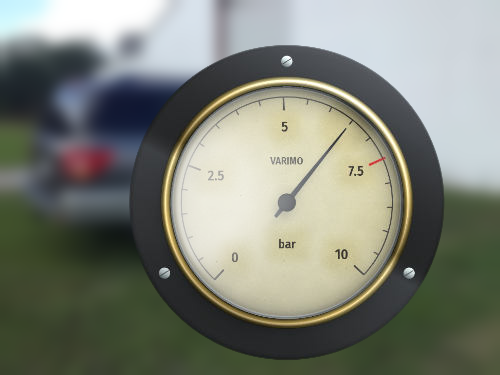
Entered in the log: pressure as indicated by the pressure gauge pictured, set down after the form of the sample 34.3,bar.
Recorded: 6.5,bar
